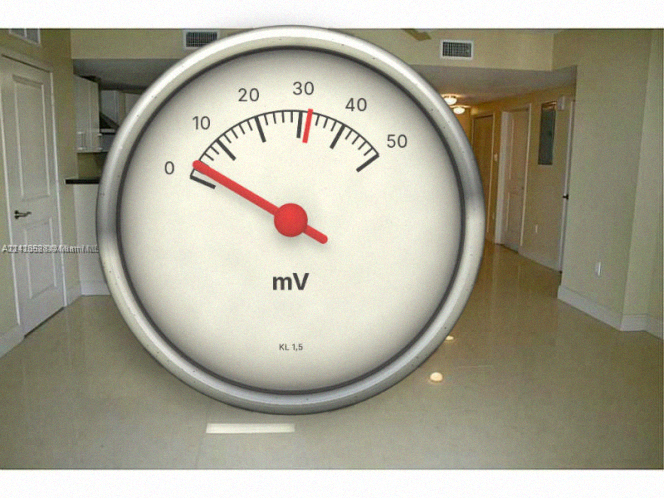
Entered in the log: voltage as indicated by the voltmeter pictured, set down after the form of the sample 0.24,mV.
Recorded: 3,mV
